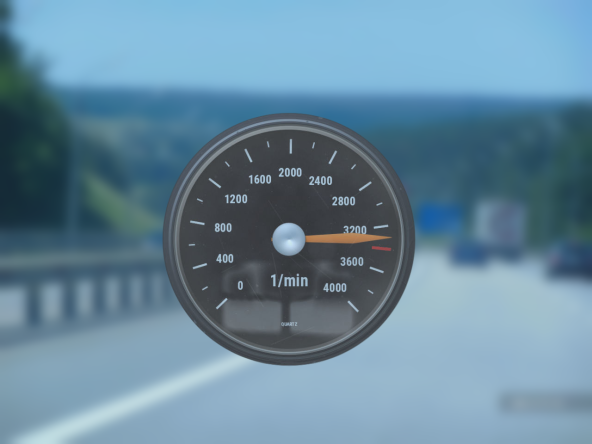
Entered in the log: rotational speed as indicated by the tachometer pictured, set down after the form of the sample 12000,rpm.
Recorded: 3300,rpm
